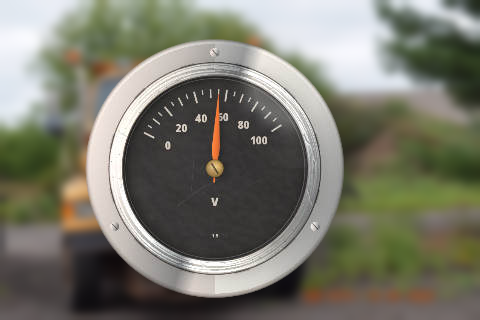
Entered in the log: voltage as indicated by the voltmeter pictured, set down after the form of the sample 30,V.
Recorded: 55,V
